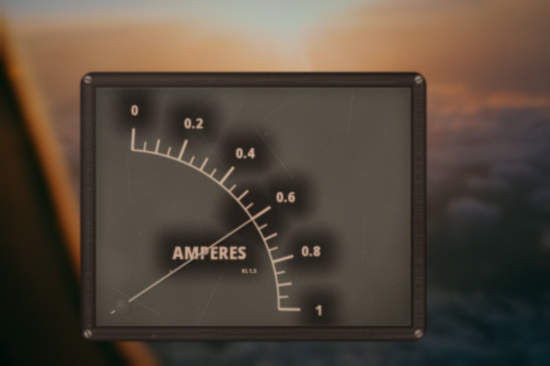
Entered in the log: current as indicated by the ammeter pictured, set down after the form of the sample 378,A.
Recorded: 0.6,A
